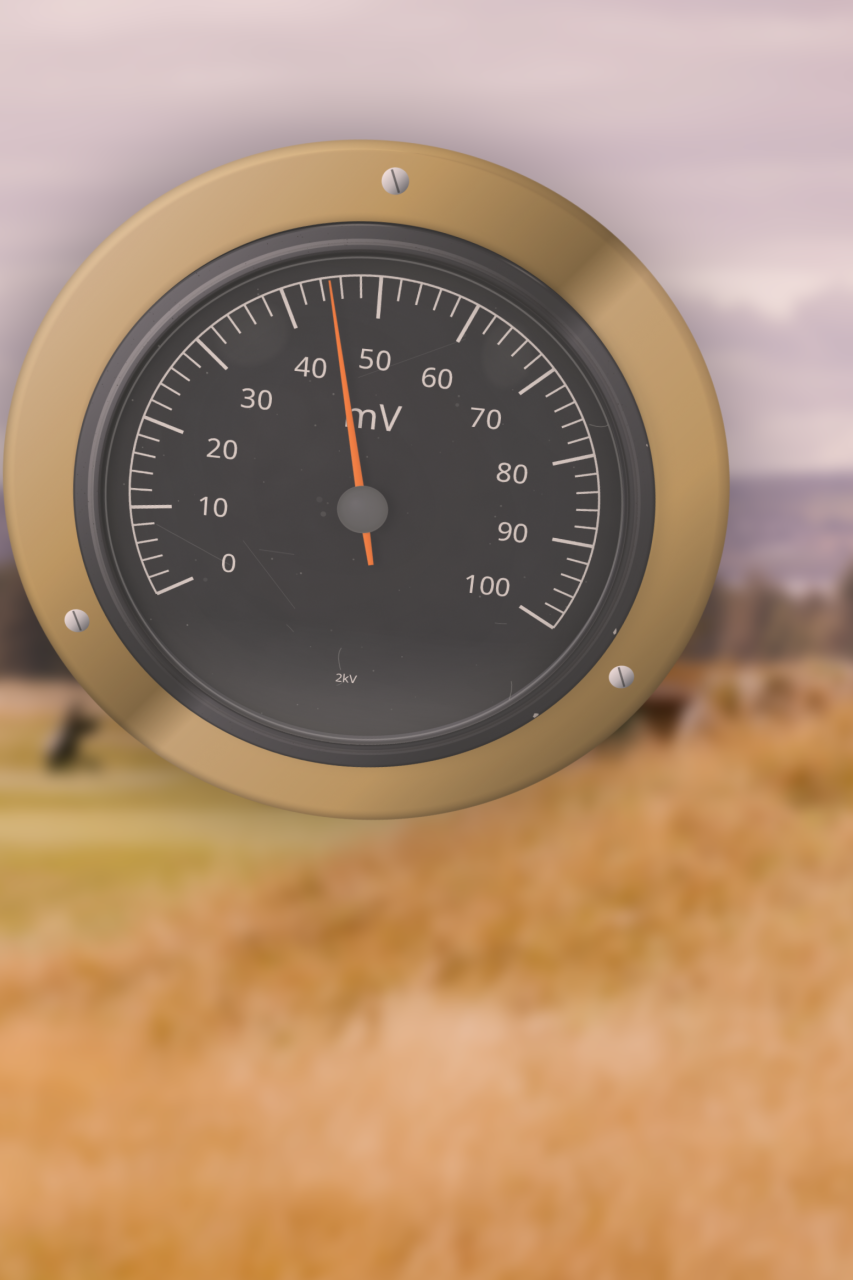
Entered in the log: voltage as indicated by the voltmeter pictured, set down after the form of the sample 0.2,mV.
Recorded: 45,mV
